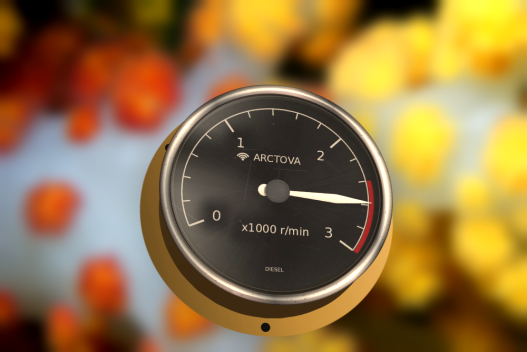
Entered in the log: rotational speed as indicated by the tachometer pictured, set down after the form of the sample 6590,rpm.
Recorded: 2600,rpm
